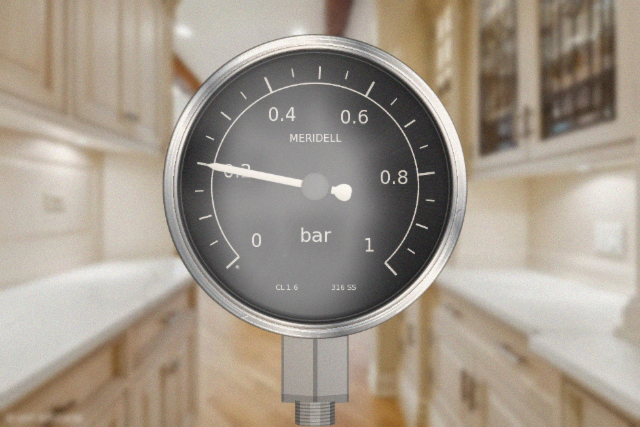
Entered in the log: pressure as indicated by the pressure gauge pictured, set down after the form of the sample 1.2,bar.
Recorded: 0.2,bar
